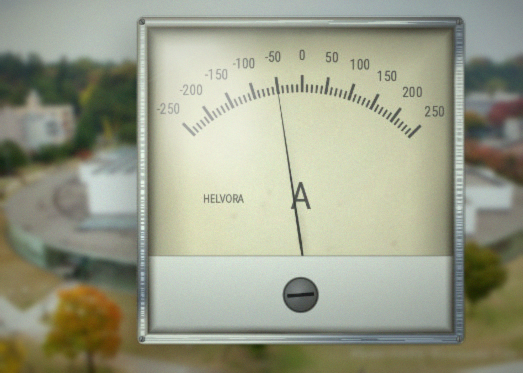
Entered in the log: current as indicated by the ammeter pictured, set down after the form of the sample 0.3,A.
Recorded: -50,A
